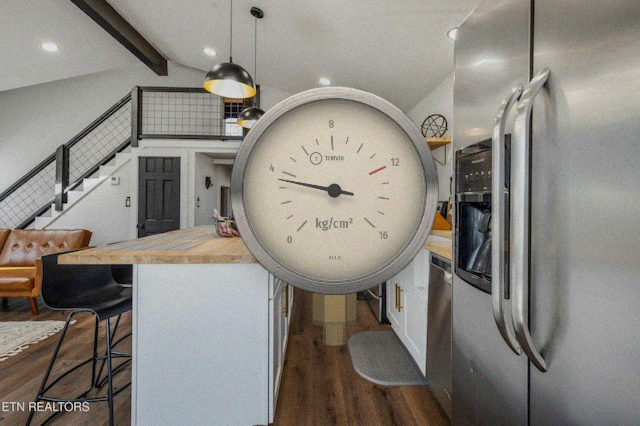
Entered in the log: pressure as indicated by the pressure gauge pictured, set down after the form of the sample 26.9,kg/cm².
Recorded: 3.5,kg/cm²
